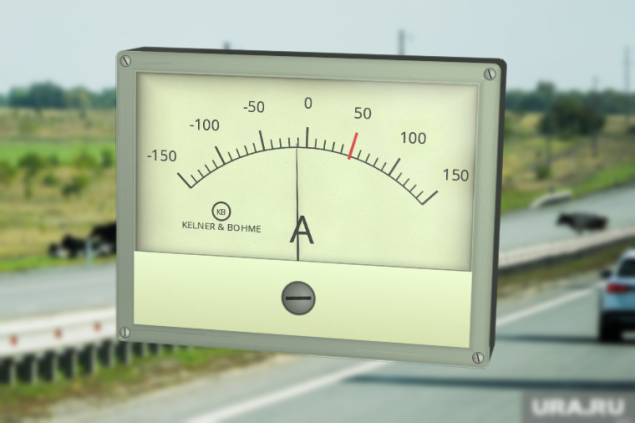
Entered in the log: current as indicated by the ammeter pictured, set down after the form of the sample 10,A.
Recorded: -10,A
